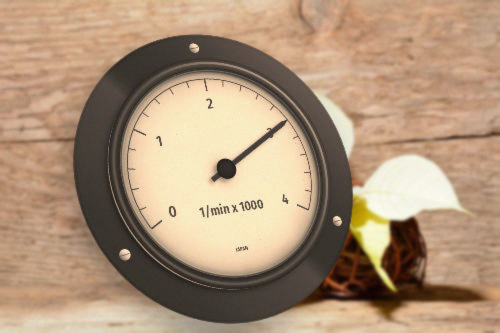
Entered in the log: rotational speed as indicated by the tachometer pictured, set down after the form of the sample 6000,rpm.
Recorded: 3000,rpm
